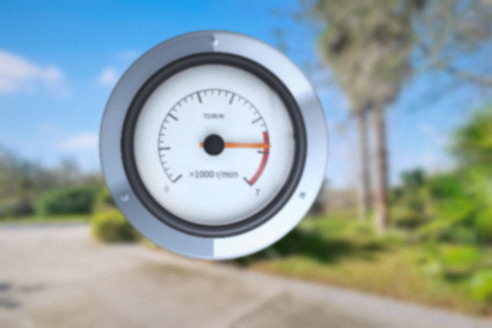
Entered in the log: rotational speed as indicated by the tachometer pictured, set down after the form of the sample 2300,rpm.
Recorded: 5800,rpm
